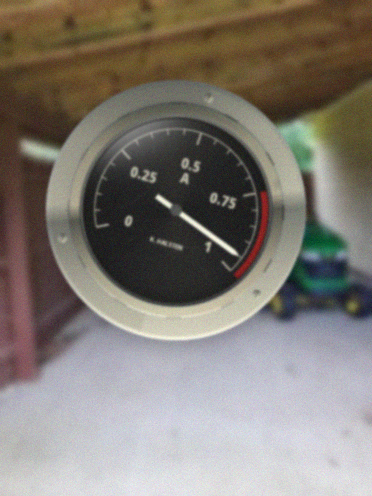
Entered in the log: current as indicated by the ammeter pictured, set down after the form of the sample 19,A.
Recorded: 0.95,A
